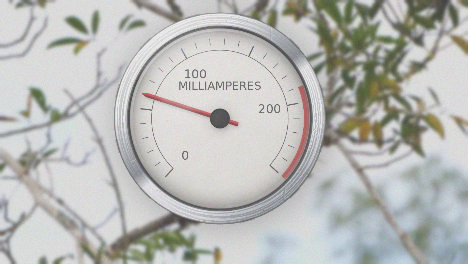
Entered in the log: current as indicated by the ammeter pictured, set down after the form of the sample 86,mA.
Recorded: 60,mA
